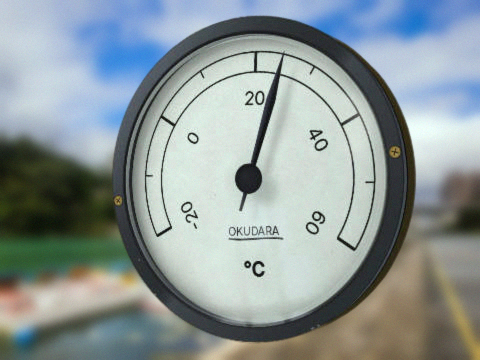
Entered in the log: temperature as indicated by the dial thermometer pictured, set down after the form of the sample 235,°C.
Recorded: 25,°C
